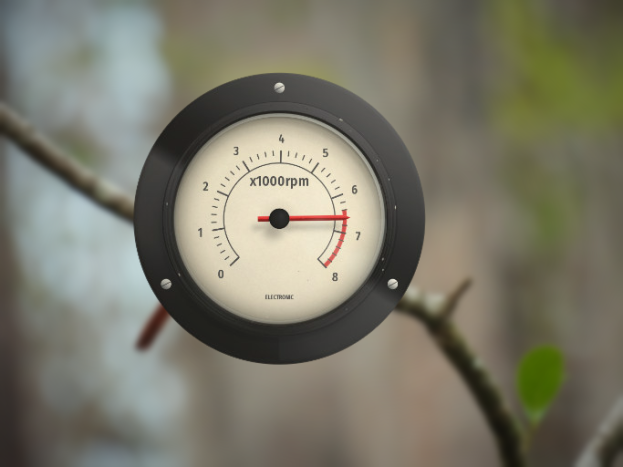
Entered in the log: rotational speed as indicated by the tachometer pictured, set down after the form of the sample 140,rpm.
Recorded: 6600,rpm
